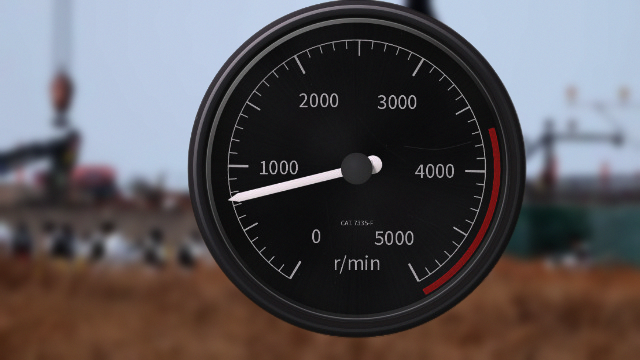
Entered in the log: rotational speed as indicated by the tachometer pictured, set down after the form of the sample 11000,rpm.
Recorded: 750,rpm
